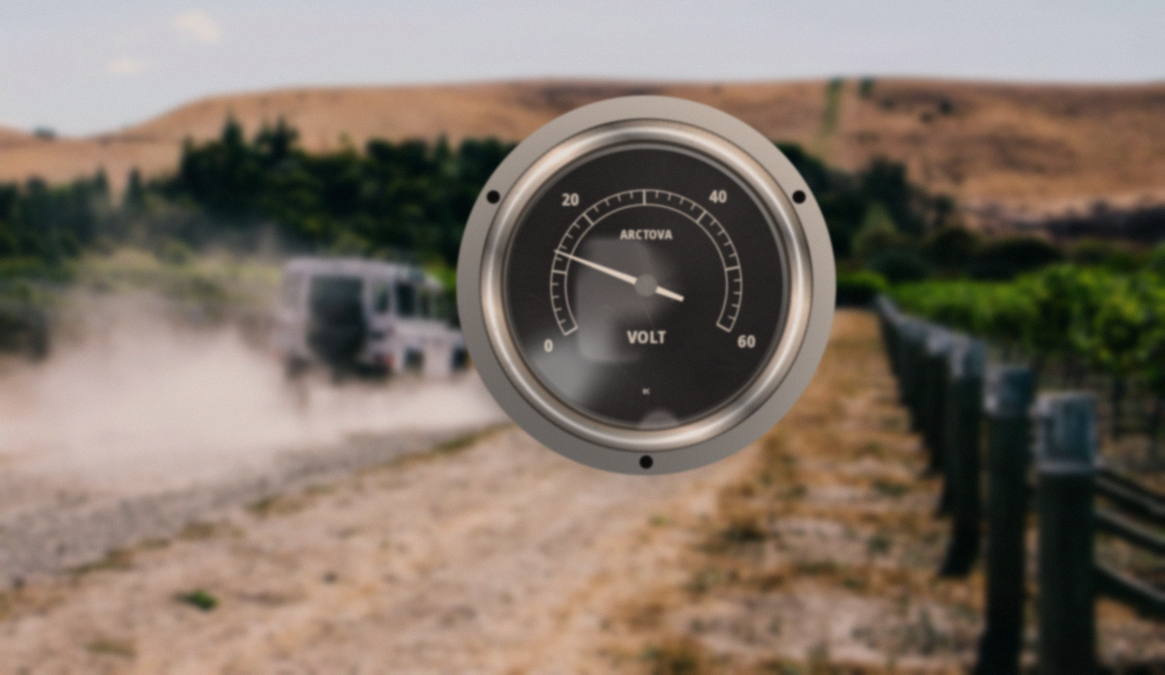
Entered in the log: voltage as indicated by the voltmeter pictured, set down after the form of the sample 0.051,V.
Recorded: 13,V
